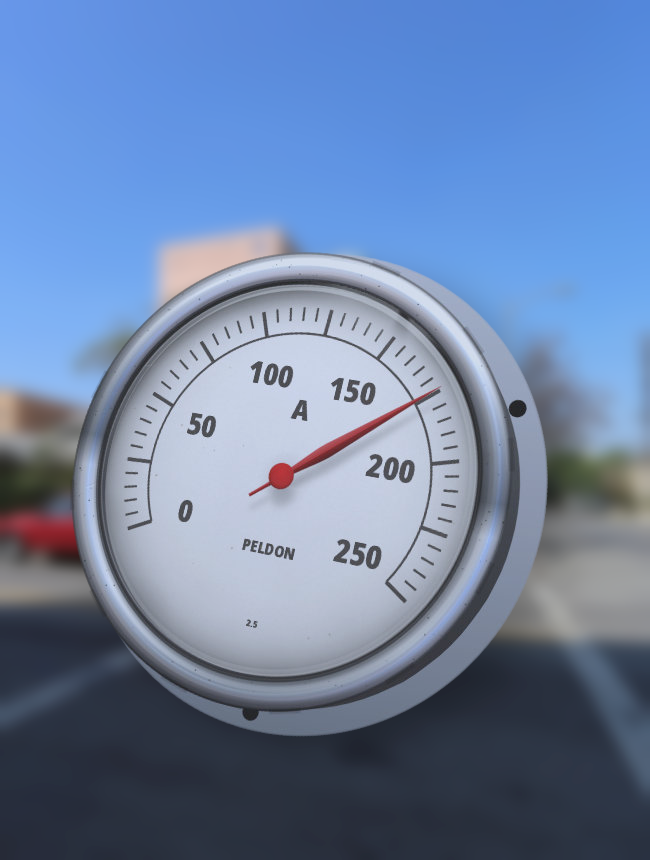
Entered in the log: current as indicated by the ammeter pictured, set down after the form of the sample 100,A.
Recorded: 175,A
